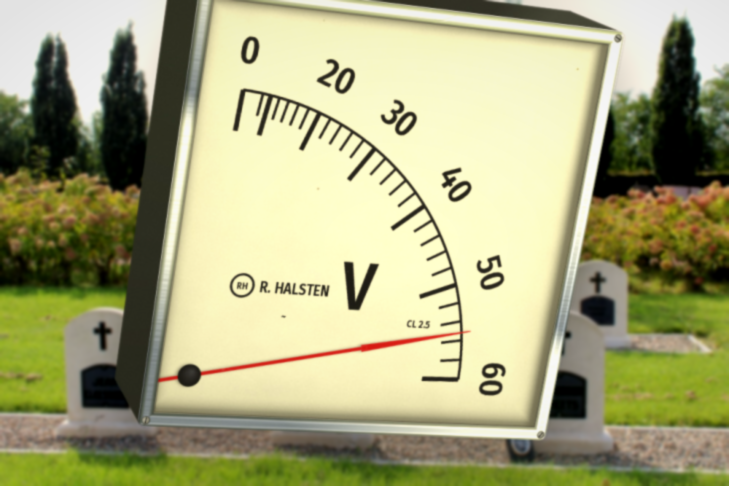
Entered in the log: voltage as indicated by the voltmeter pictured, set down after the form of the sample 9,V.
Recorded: 55,V
